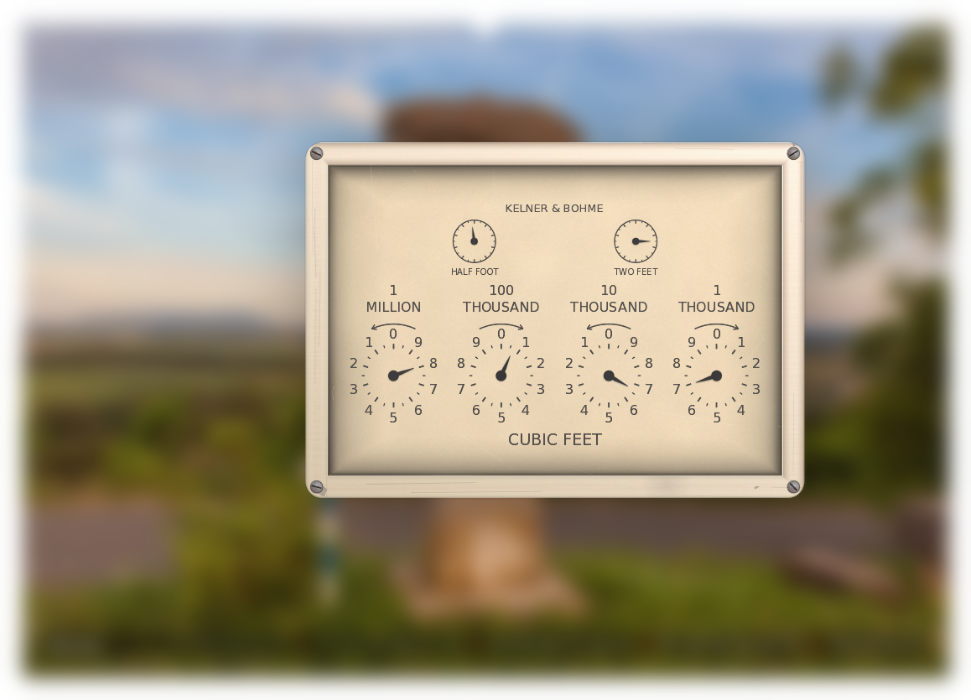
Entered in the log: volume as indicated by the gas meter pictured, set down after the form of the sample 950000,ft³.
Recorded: 806700,ft³
